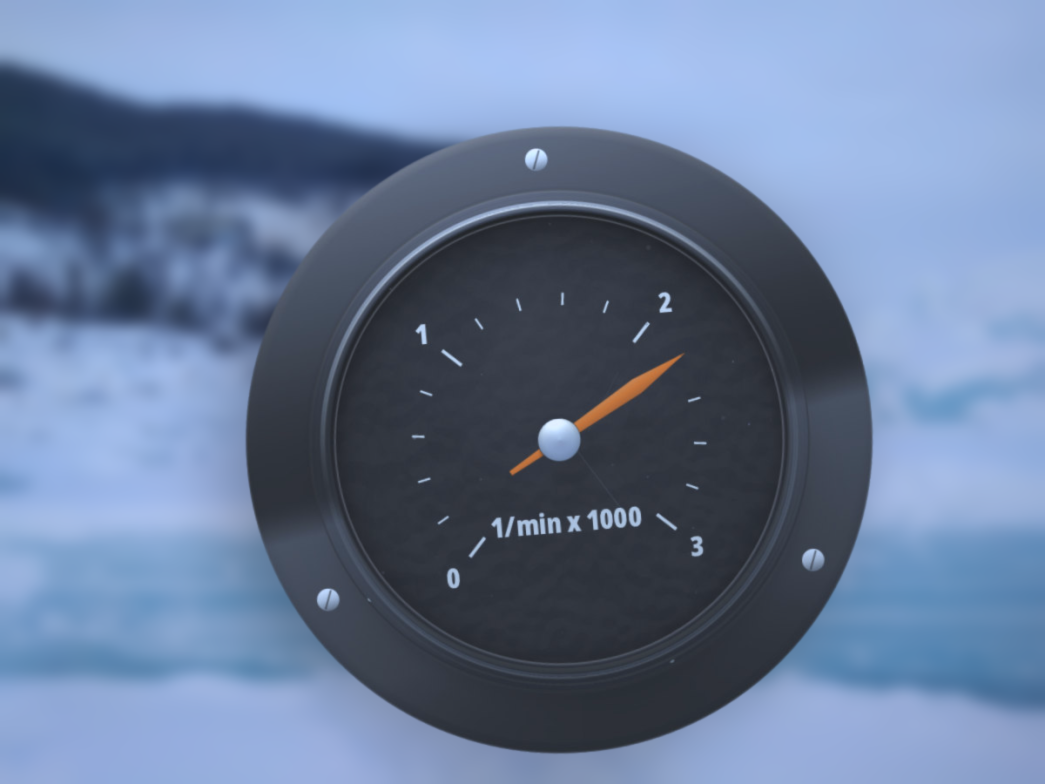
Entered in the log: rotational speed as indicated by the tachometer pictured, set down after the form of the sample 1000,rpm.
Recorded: 2200,rpm
